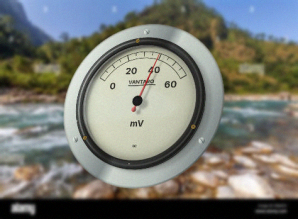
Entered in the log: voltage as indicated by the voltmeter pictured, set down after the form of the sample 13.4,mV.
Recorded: 40,mV
